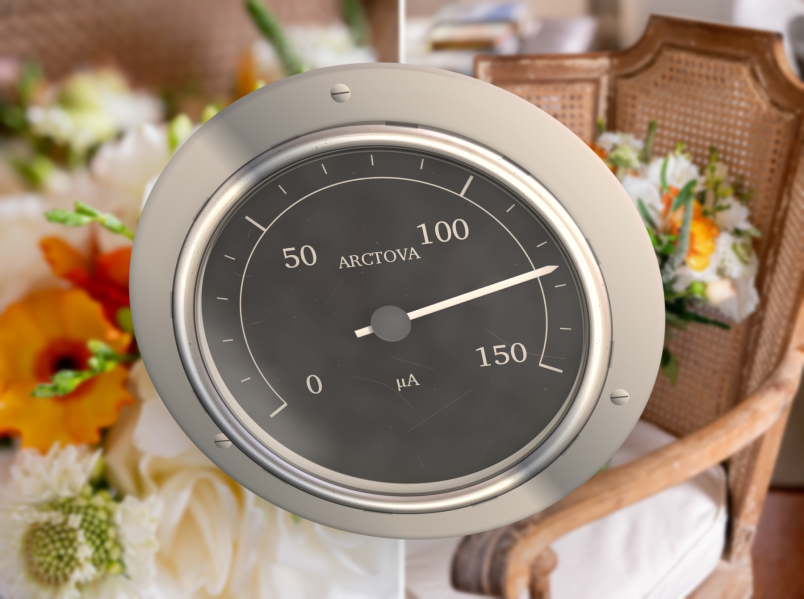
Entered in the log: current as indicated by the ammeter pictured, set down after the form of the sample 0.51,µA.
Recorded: 125,µA
